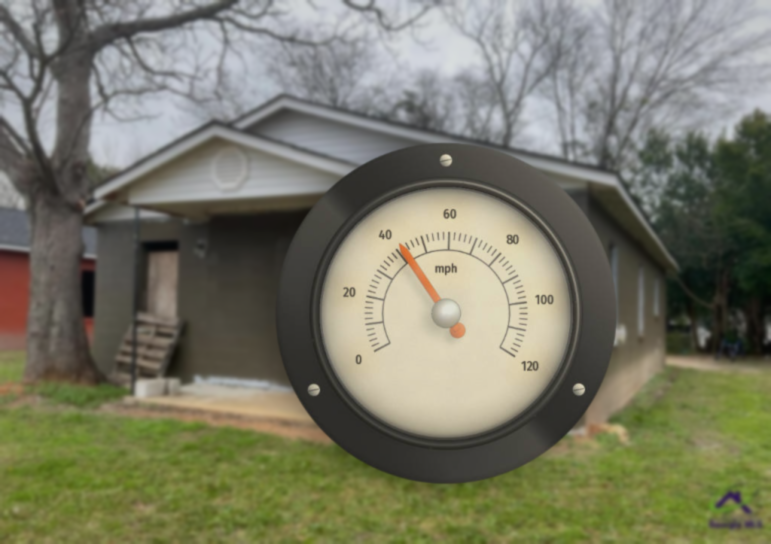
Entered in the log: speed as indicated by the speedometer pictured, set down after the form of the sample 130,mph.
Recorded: 42,mph
